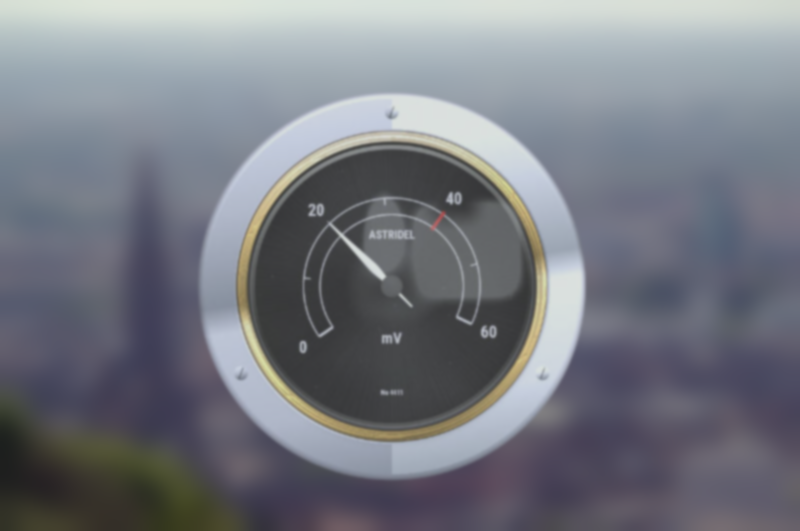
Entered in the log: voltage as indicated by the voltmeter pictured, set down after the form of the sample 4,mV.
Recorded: 20,mV
